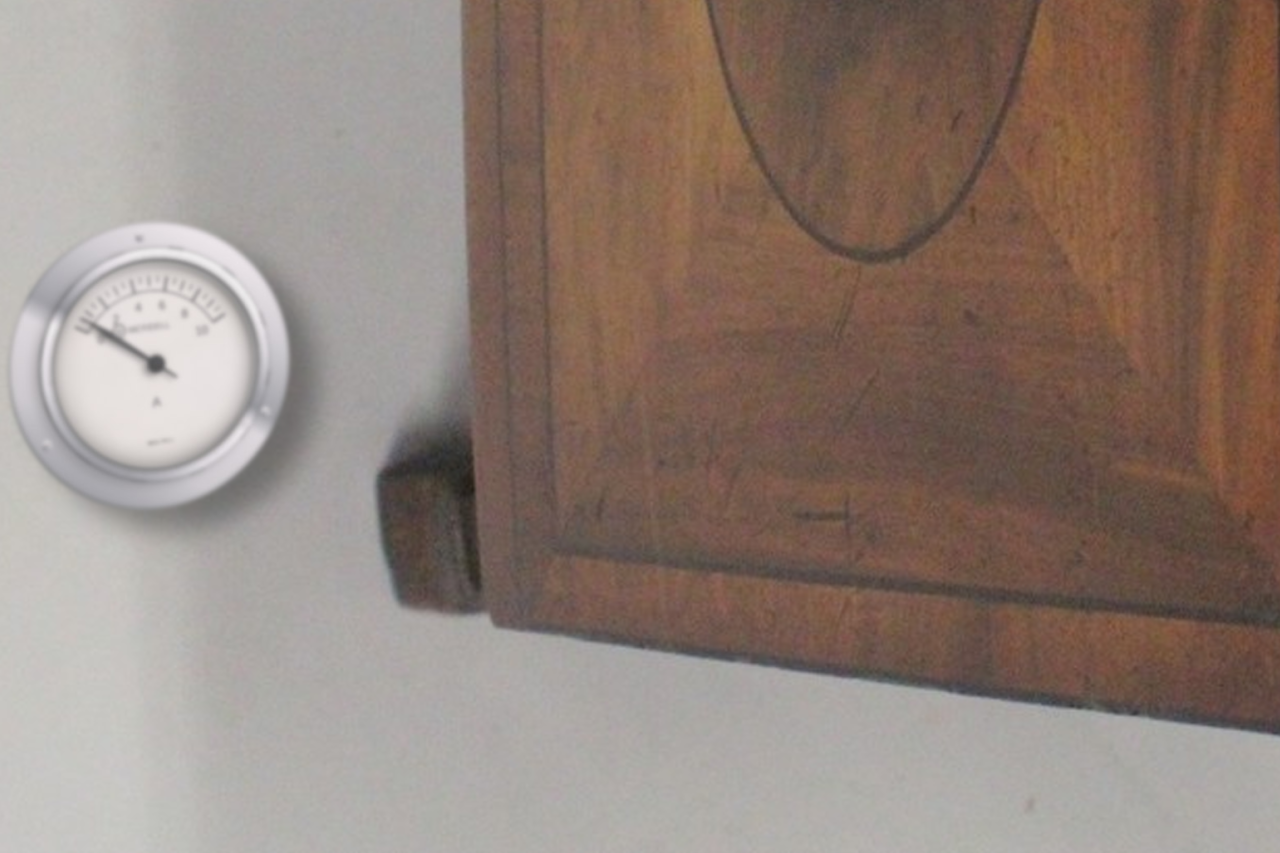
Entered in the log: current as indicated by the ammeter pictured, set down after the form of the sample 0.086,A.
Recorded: 0.5,A
